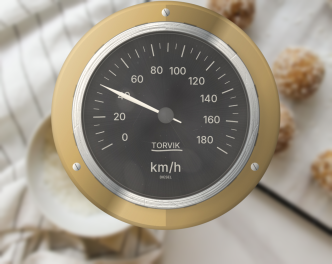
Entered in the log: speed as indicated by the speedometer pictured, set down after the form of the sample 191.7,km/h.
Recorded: 40,km/h
